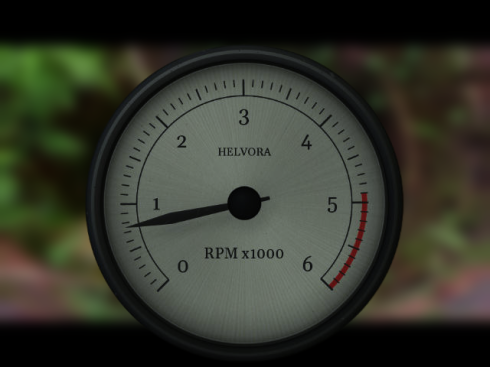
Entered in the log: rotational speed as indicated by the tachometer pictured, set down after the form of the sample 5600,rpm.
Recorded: 750,rpm
